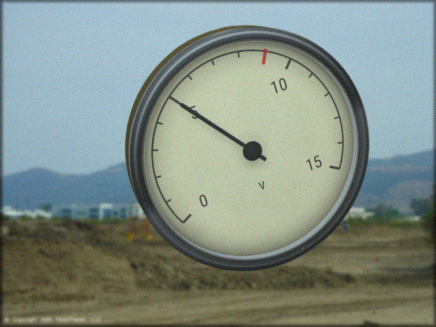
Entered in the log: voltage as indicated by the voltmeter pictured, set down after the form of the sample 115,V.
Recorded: 5,V
